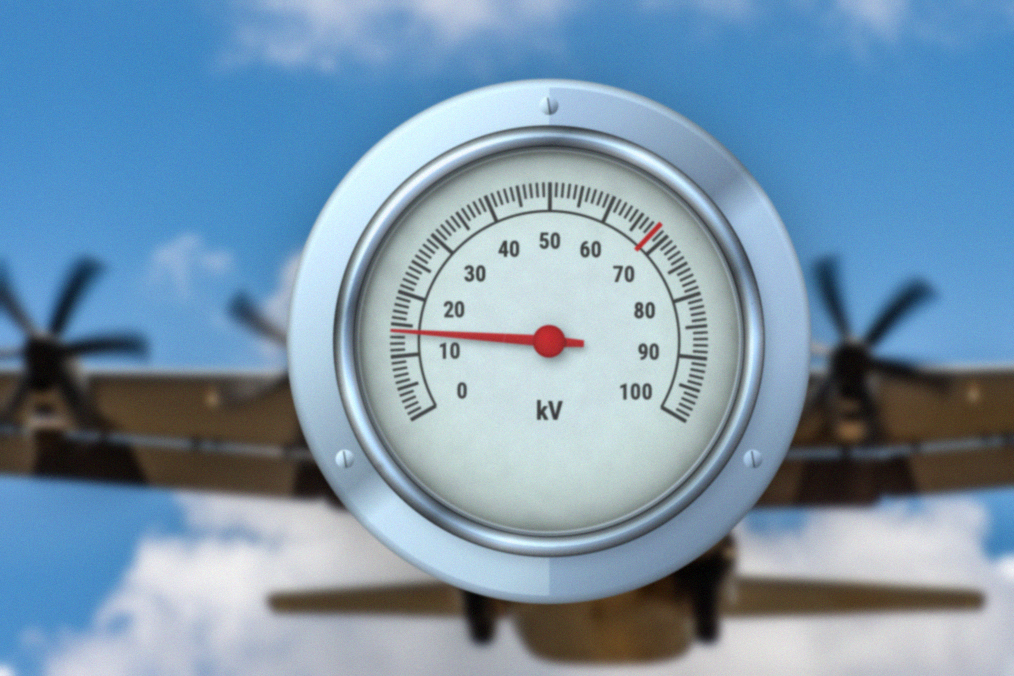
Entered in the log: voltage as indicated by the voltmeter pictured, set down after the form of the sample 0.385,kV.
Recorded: 14,kV
